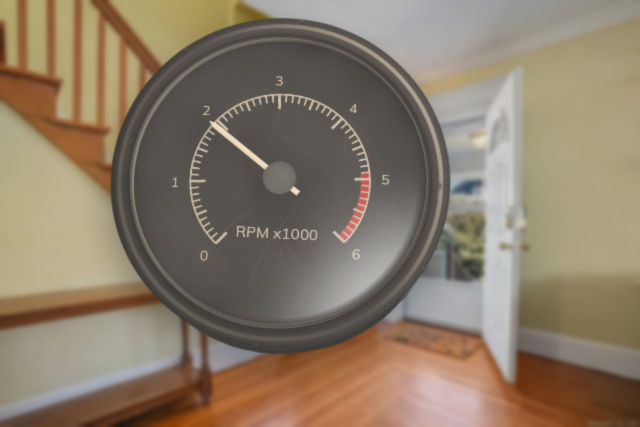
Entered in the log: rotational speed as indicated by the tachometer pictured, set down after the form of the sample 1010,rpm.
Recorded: 1900,rpm
